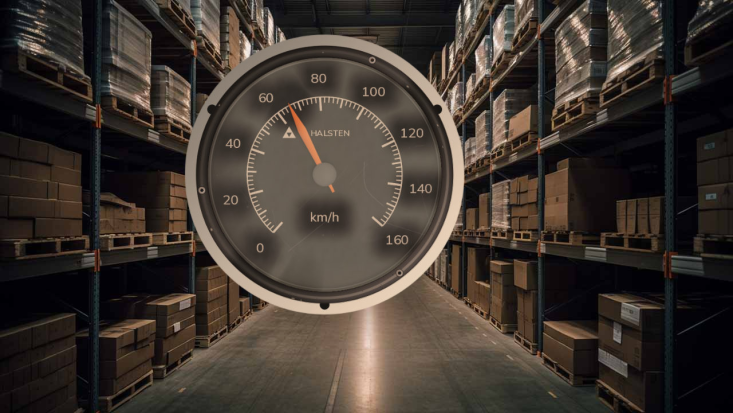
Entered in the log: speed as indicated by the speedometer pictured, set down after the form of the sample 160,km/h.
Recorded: 66,km/h
